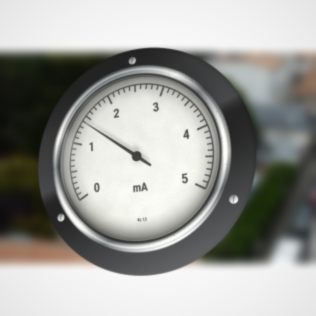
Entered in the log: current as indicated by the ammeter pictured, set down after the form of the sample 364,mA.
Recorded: 1.4,mA
